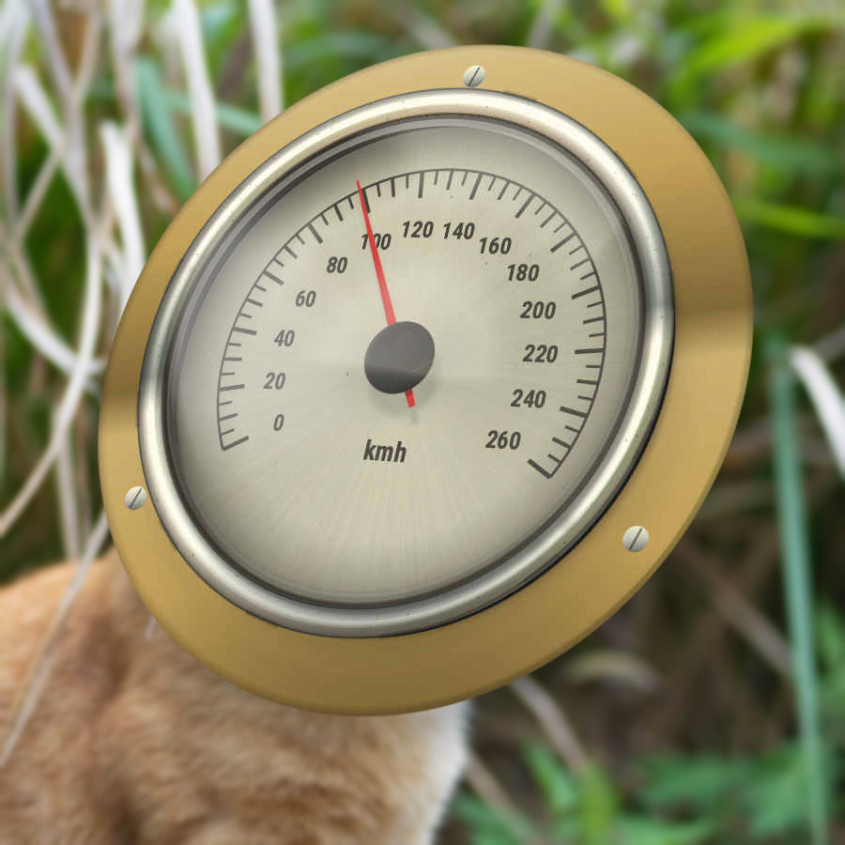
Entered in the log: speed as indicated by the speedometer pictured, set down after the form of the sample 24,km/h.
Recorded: 100,km/h
